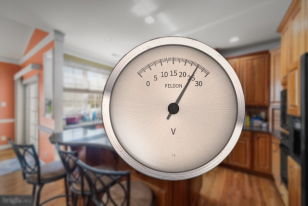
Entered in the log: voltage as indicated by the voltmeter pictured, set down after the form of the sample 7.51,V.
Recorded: 25,V
